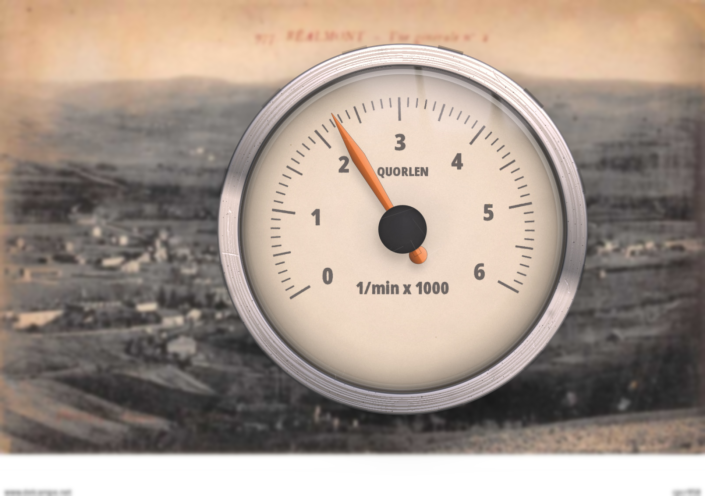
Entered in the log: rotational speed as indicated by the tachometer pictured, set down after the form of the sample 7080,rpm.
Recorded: 2250,rpm
